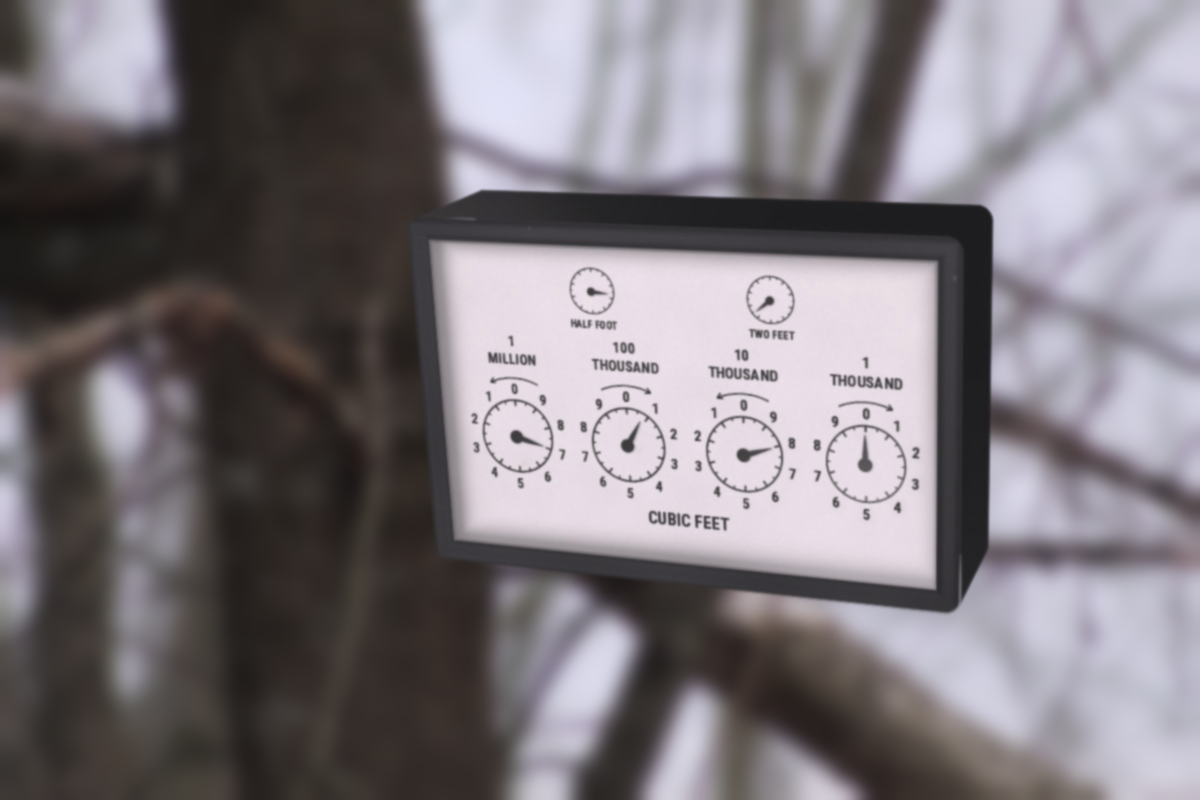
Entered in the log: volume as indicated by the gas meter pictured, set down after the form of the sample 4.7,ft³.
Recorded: 708000,ft³
